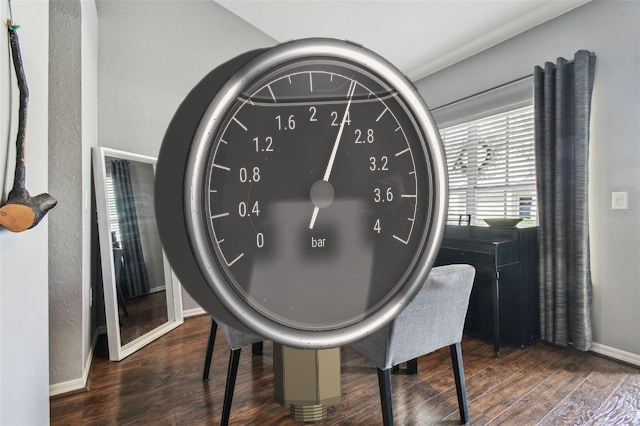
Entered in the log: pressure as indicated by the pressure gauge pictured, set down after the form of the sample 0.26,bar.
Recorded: 2.4,bar
